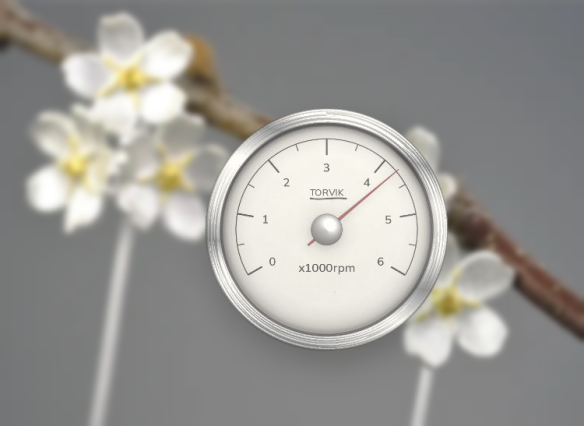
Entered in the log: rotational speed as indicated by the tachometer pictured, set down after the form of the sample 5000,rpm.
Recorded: 4250,rpm
